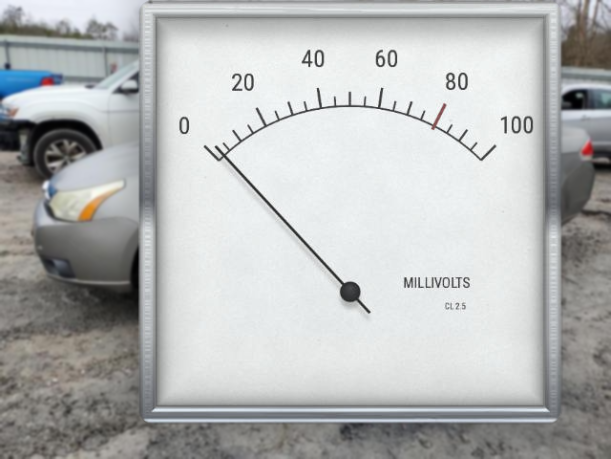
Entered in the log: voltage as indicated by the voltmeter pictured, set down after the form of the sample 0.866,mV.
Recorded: 2.5,mV
